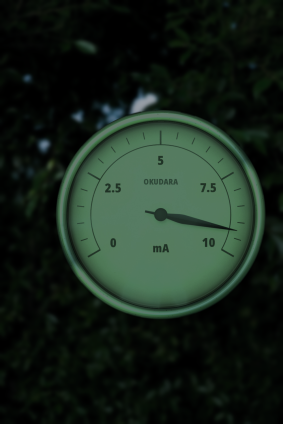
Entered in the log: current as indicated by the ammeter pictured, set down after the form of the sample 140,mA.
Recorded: 9.25,mA
